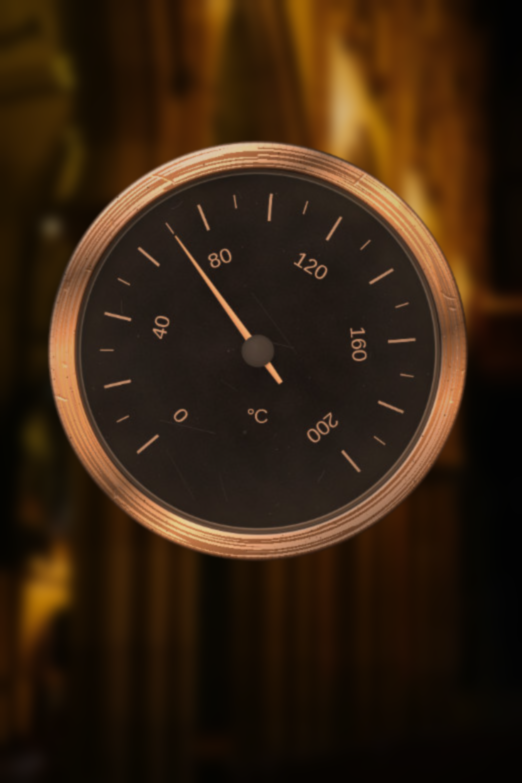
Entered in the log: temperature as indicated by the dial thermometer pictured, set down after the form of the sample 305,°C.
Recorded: 70,°C
